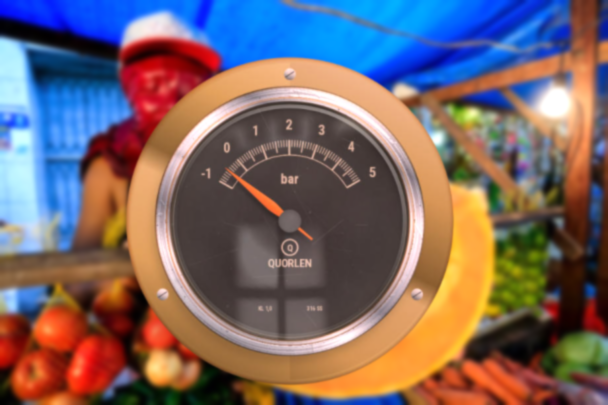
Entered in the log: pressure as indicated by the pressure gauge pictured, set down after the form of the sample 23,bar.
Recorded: -0.5,bar
